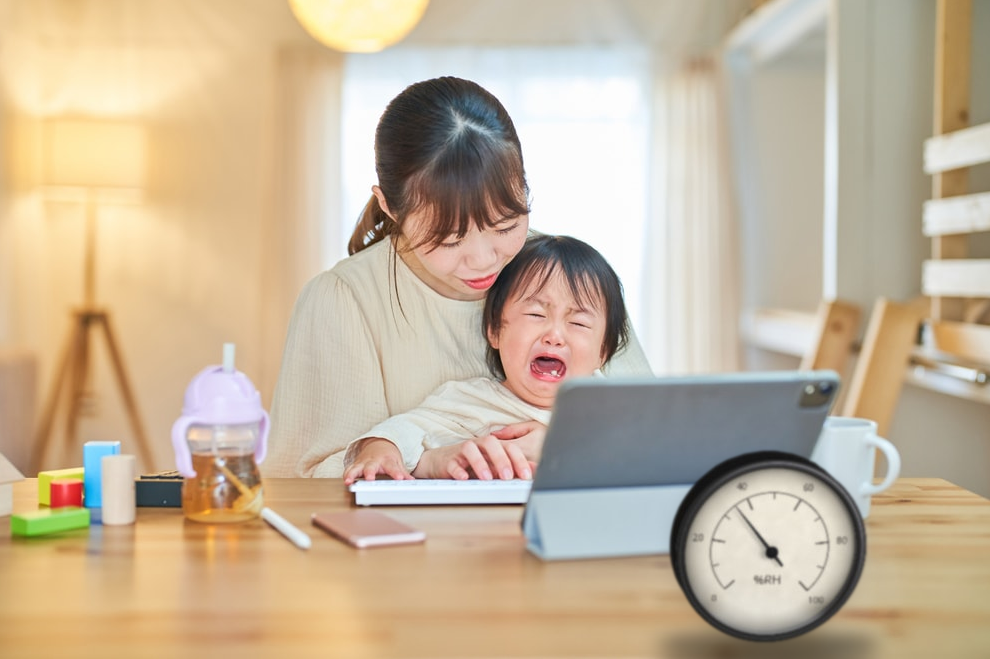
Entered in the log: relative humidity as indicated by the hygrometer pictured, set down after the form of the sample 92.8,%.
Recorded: 35,%
